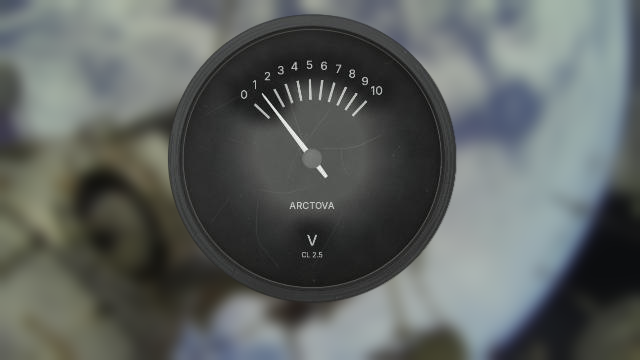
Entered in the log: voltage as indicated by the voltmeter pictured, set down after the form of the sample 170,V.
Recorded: 1,V
